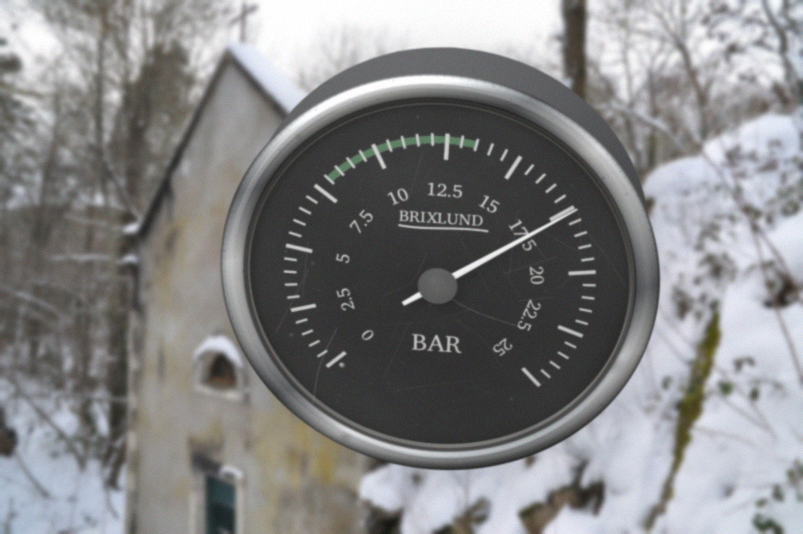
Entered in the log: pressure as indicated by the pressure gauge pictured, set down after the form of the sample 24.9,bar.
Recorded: 17.5,bar
